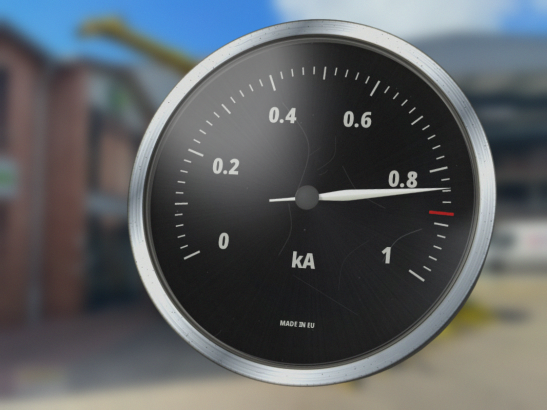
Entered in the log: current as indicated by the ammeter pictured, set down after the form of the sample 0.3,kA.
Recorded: 0.84,kA
